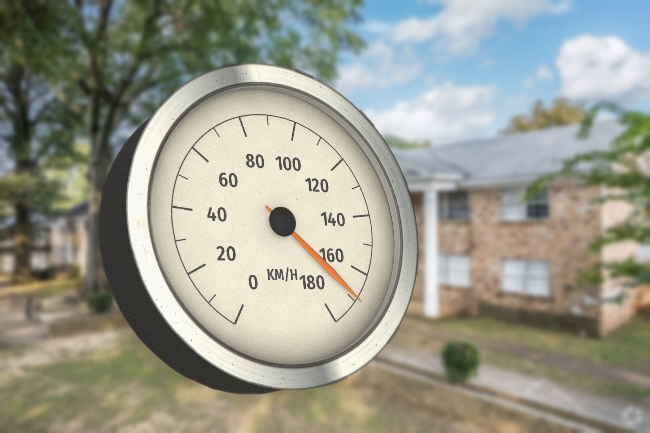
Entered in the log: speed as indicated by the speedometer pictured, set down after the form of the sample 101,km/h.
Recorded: 170,km/h
